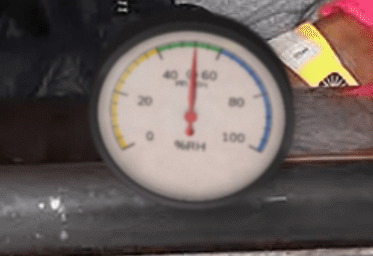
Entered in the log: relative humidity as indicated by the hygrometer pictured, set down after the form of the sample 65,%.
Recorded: 52,%
